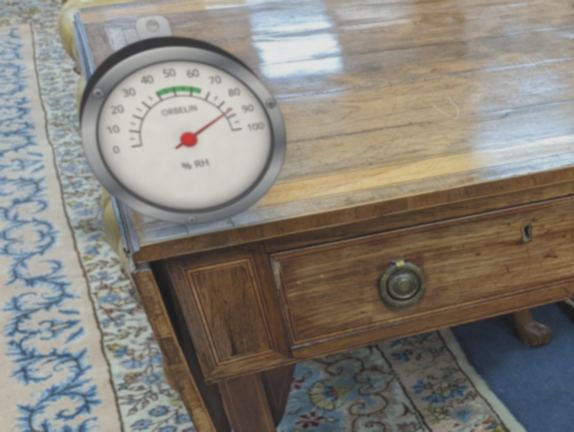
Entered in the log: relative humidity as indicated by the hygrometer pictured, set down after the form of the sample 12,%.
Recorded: 85,%
